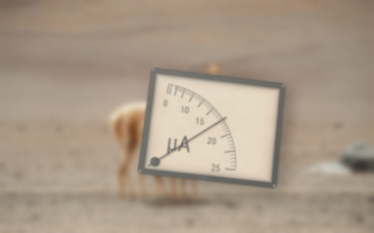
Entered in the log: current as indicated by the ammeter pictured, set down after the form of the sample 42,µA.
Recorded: 17.5,µA
